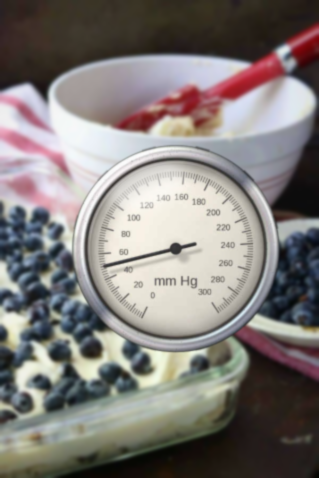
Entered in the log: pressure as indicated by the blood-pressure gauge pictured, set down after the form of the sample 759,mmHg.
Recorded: 50,mmHg
